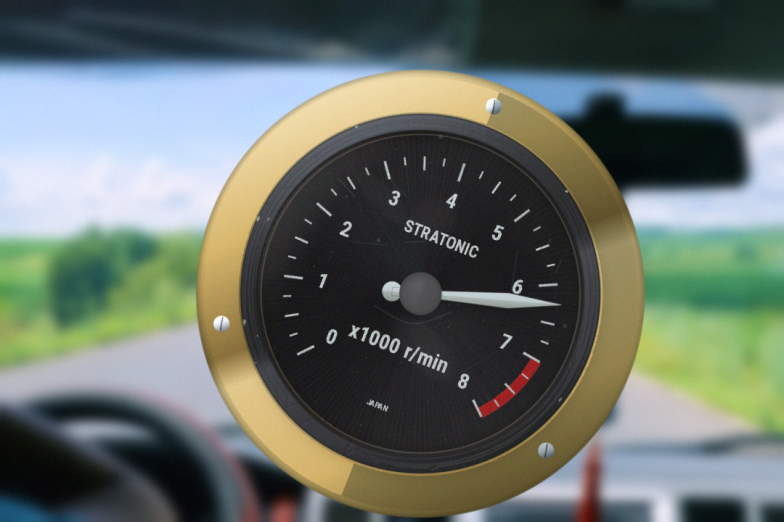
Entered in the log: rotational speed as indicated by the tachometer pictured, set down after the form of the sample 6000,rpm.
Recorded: 6250,rpm
